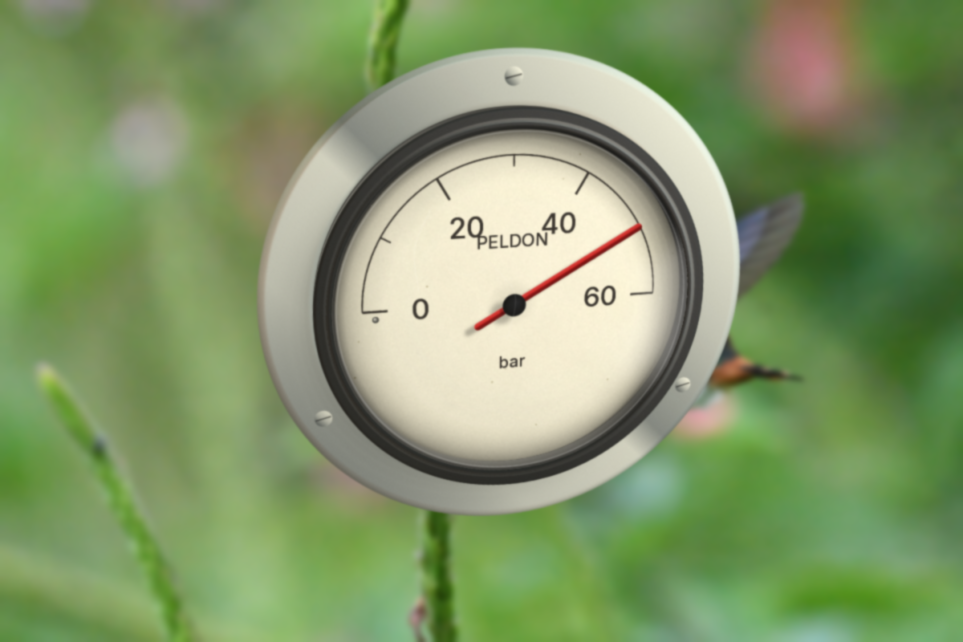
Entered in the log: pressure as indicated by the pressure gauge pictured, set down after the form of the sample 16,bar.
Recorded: 50,bar
